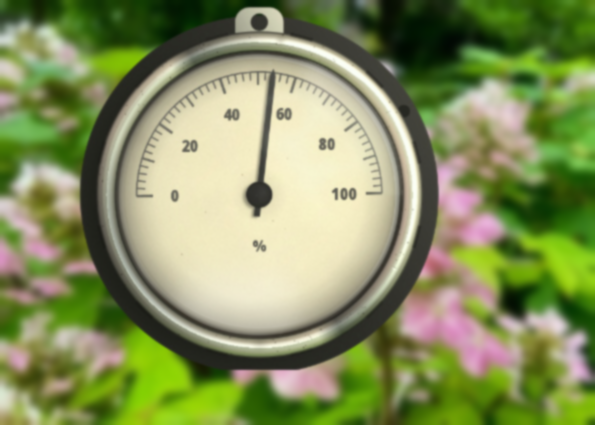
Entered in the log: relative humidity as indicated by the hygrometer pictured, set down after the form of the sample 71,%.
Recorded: 54,%
